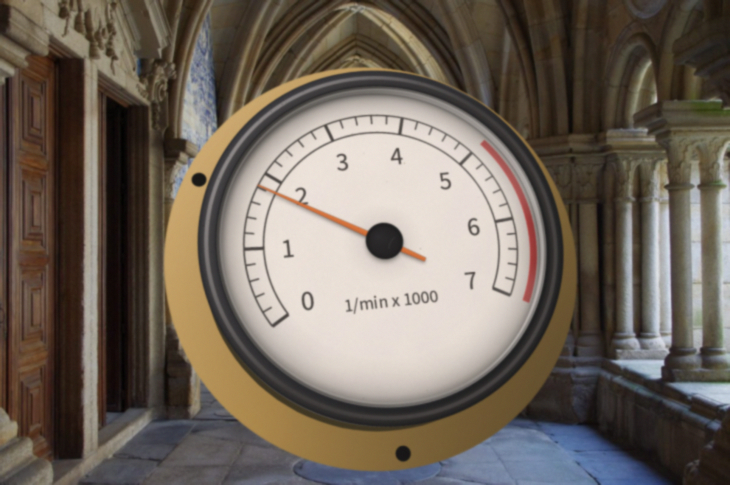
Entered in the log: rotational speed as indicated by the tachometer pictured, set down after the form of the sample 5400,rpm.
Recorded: 1800,rpm
